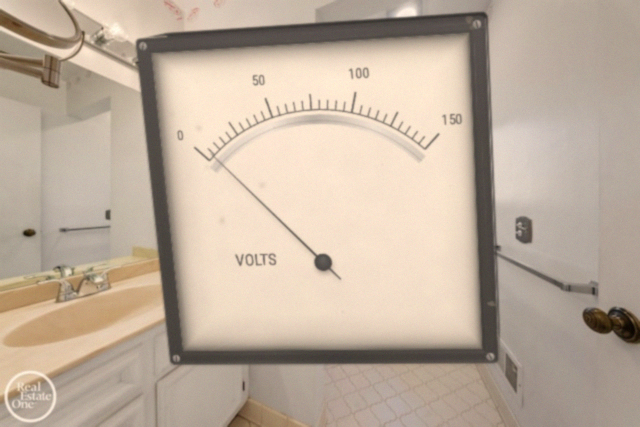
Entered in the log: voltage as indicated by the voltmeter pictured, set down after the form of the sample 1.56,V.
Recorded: 5,V
